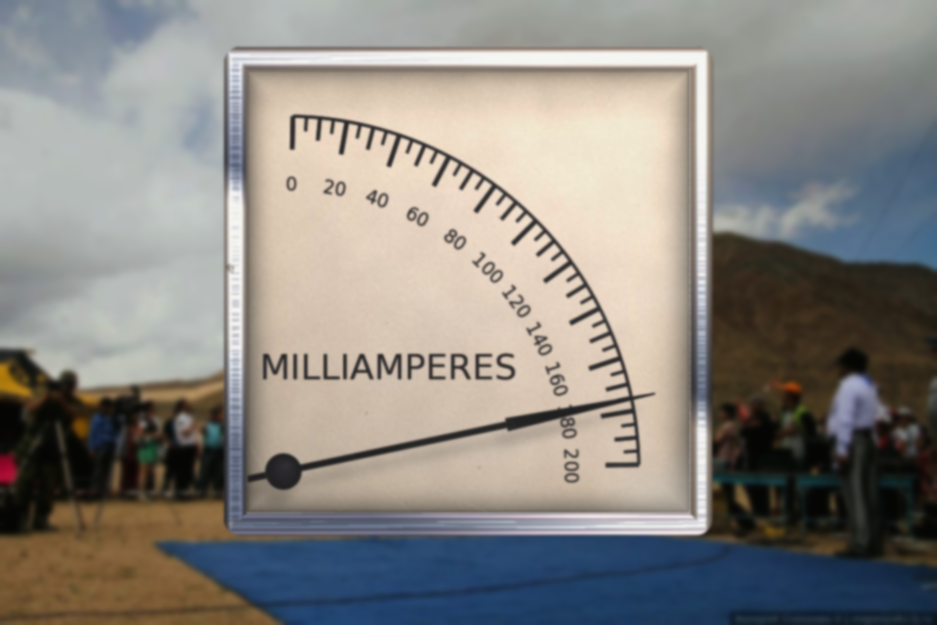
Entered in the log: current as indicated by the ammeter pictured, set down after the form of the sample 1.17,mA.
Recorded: 175,mA
